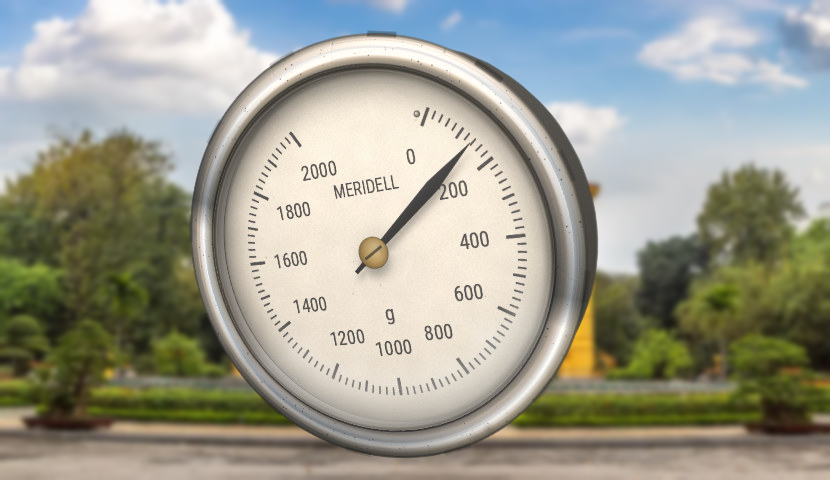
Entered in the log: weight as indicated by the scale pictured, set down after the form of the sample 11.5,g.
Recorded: 140,g
